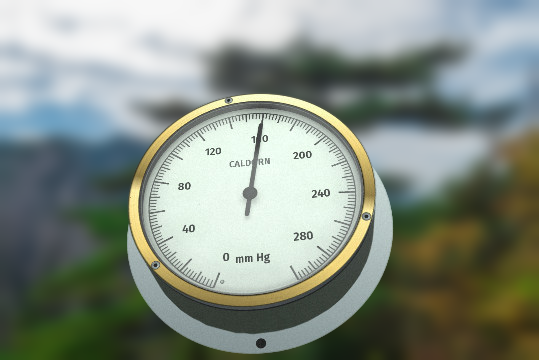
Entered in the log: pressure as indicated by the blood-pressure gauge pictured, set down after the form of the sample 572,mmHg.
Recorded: 160,mmHg
